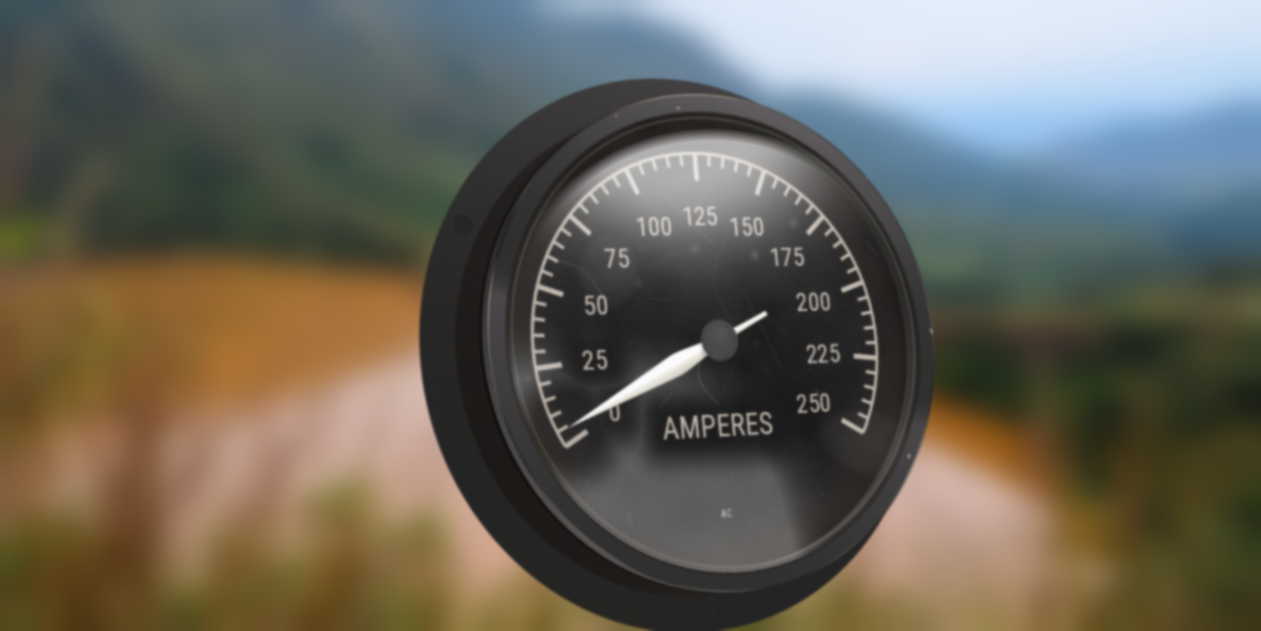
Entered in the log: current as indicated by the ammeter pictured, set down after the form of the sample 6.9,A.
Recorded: 5,A
